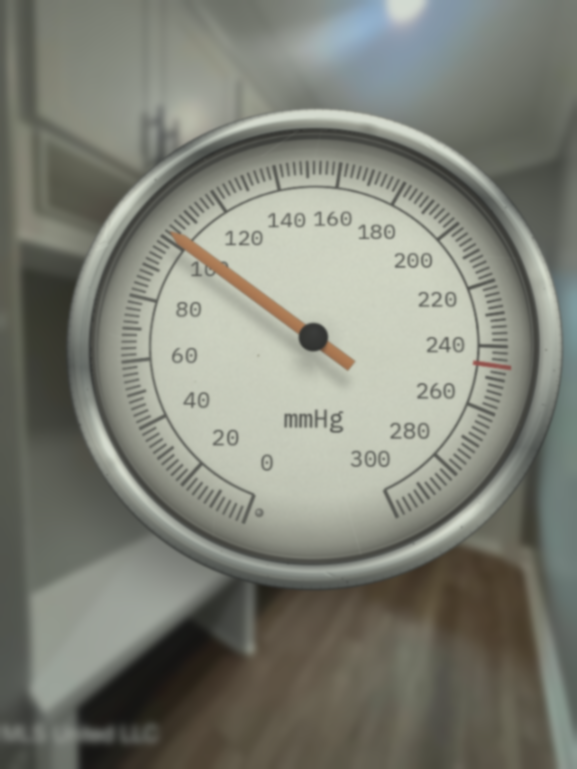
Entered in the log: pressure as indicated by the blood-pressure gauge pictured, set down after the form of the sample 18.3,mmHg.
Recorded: 102,mmHg
